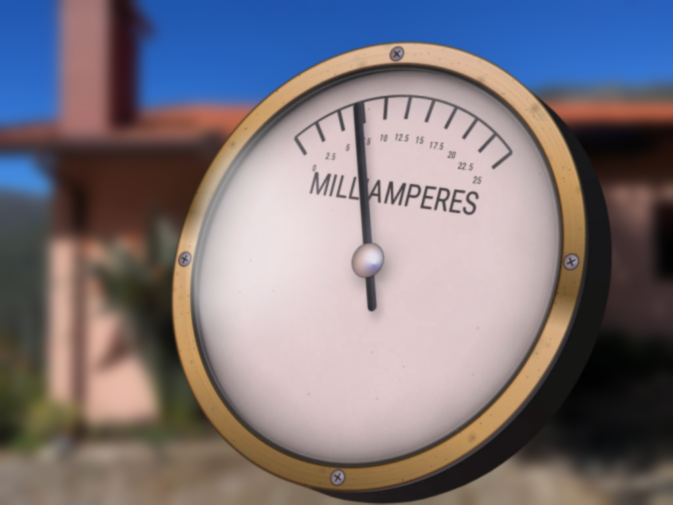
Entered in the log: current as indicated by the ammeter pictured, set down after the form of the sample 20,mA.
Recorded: 7.5,mA
